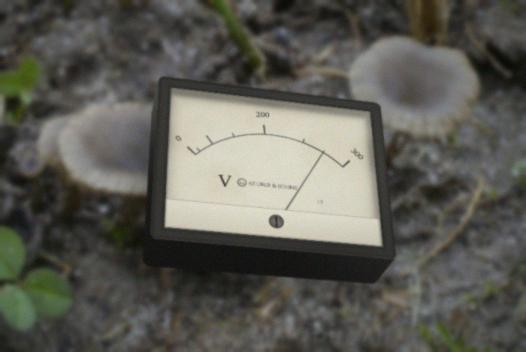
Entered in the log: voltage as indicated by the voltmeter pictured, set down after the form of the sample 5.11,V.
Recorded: 275,V
